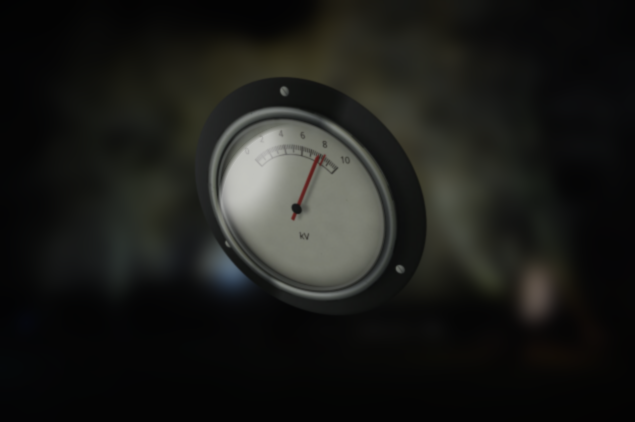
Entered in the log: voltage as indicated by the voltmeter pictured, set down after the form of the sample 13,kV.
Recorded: 8,kV
